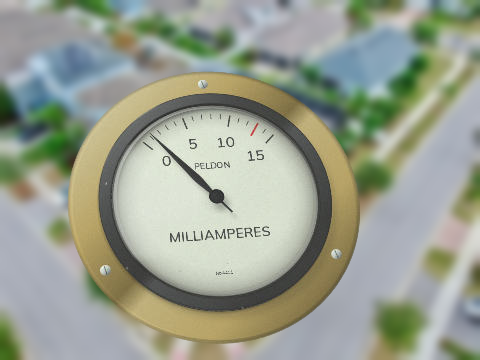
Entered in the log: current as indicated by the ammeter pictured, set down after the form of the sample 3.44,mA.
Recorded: 1,mA
